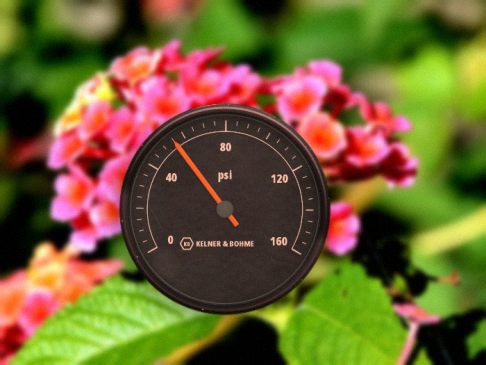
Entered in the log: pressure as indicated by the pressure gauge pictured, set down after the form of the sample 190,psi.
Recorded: 55,psi
